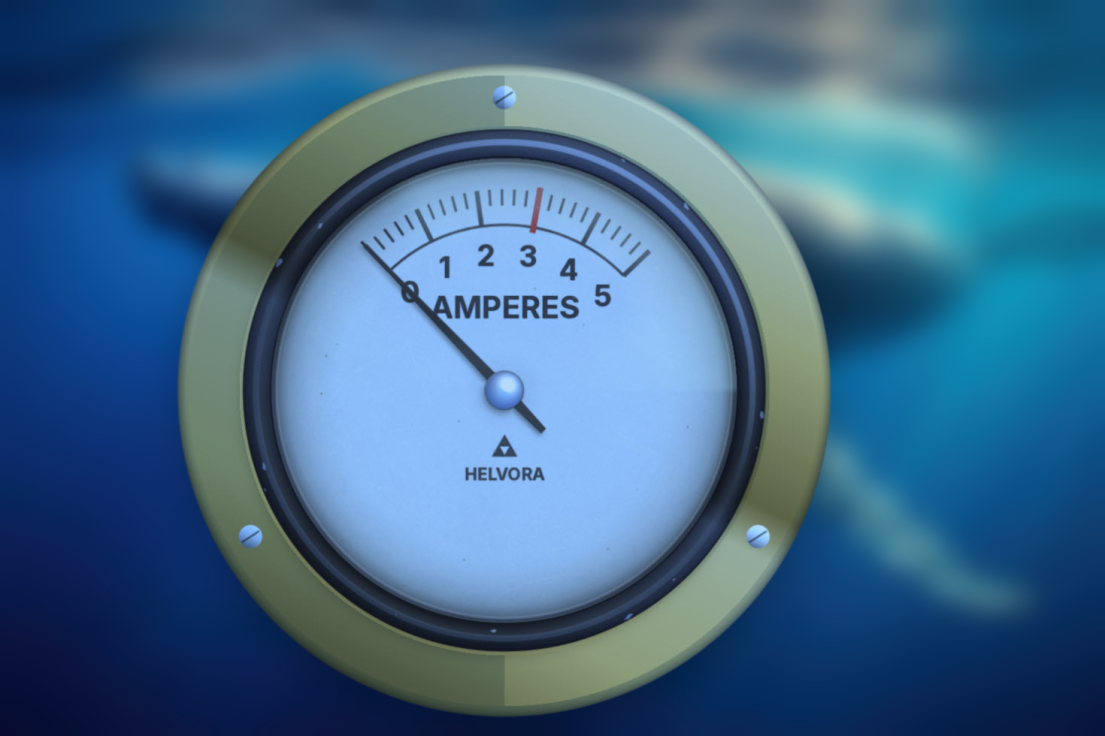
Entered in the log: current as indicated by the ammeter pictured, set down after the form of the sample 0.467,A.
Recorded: 0,A
